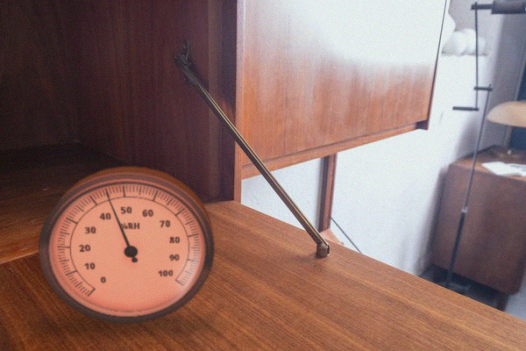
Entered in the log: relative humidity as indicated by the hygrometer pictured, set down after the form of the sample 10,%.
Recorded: 45,%
